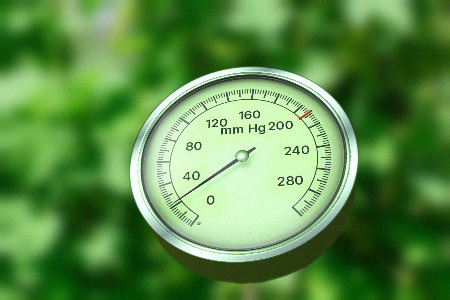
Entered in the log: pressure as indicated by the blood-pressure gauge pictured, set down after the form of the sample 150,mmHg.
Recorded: 20,mmHg
